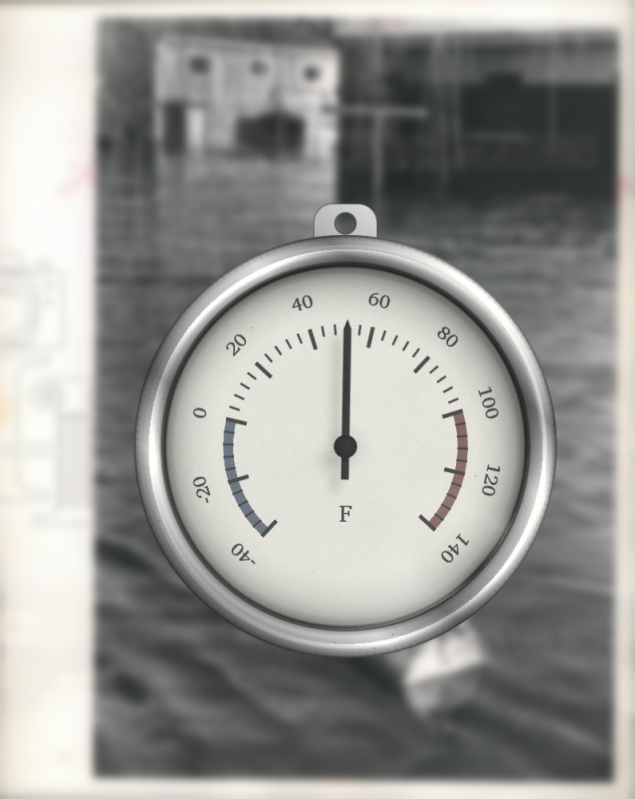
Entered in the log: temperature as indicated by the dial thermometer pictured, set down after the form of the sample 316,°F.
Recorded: 52,°F
